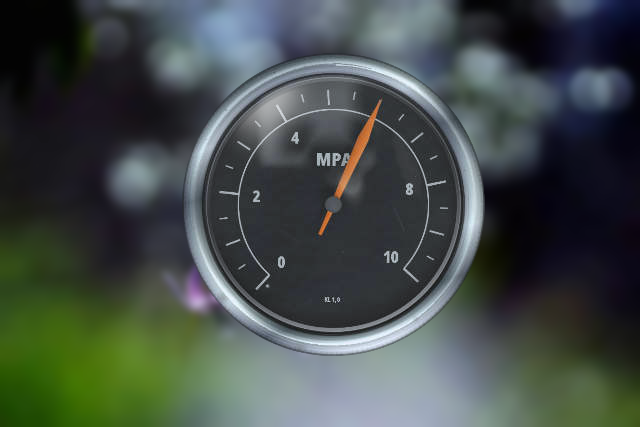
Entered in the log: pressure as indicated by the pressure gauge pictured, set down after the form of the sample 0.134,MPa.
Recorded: 6,MPa
